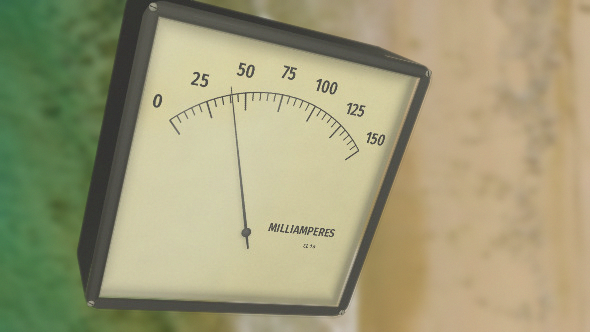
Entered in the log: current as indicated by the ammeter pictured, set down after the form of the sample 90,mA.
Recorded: 40,mA
